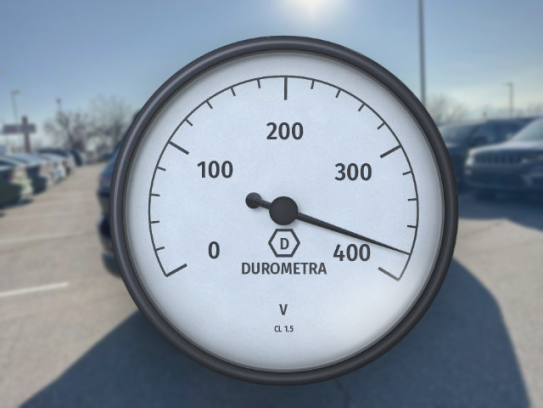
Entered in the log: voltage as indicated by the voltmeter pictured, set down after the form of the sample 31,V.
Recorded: 380,V
